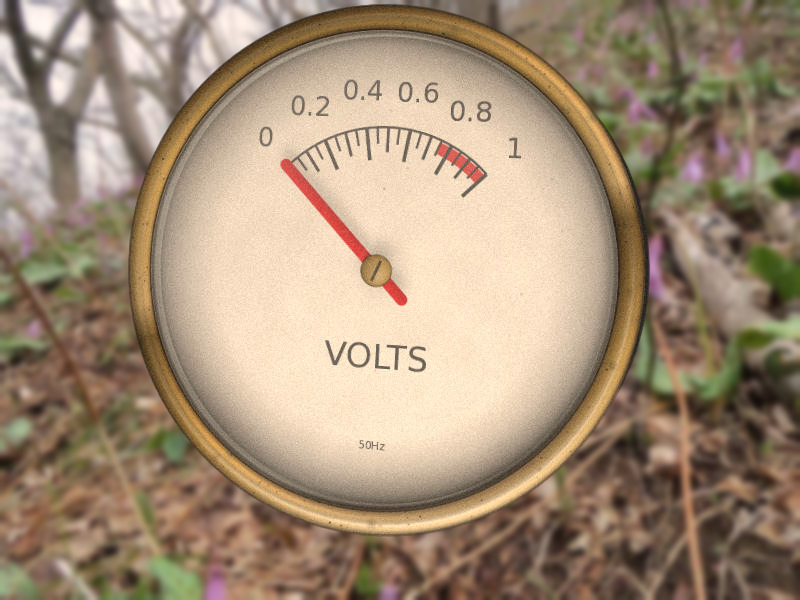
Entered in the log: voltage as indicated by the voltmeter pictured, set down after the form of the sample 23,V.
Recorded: 0,V
